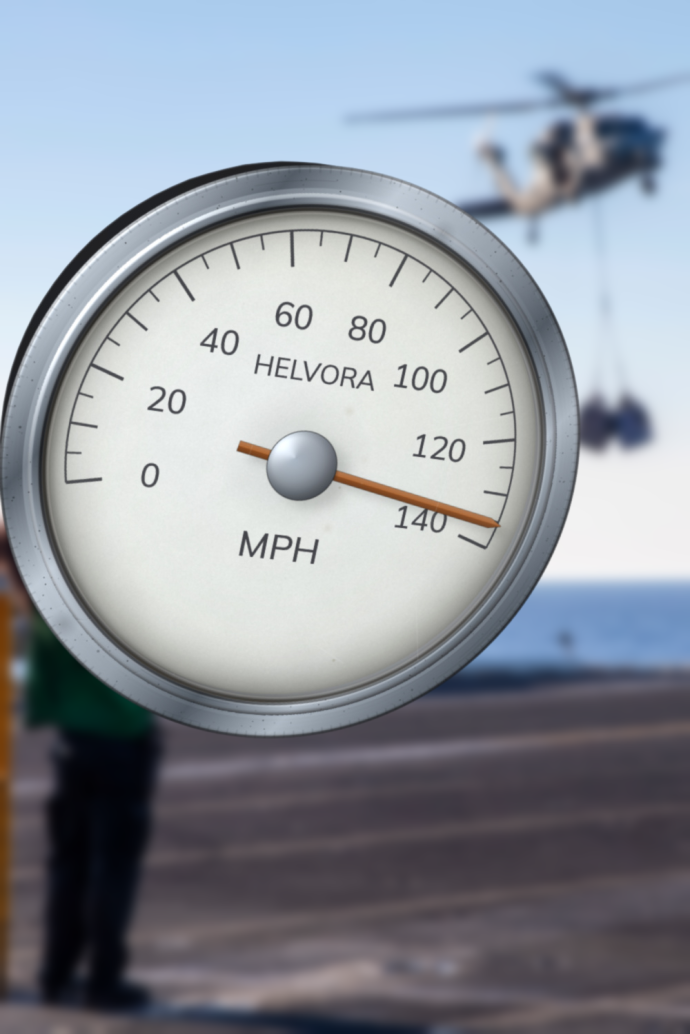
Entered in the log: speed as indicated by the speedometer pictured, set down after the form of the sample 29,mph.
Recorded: 135,mph
